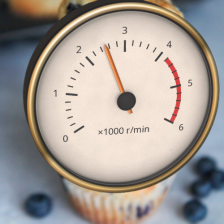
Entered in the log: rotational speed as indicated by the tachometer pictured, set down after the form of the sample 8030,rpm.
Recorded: 2500,rpm
